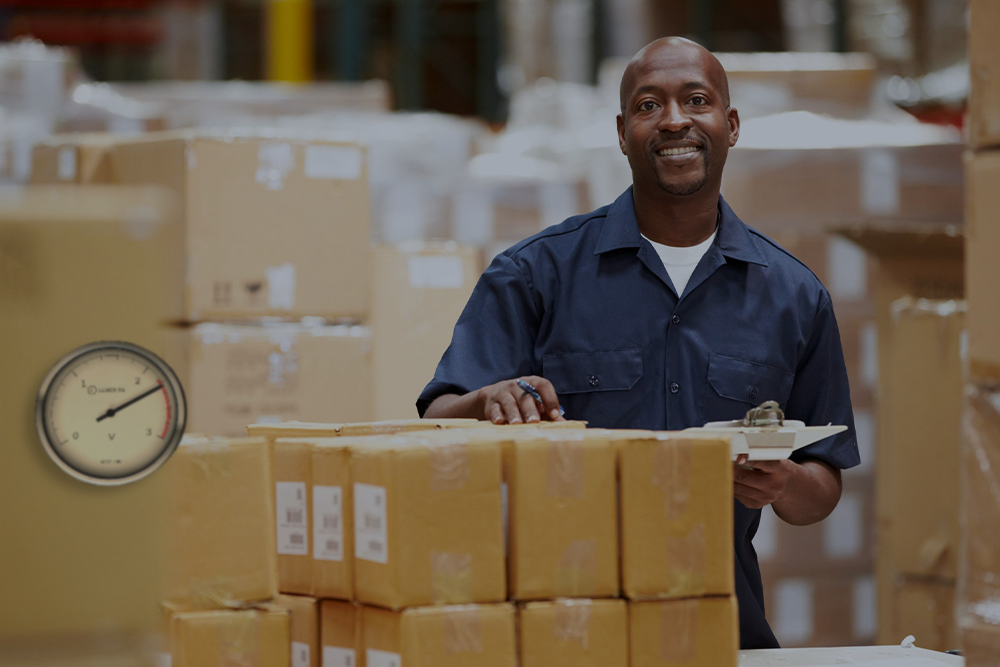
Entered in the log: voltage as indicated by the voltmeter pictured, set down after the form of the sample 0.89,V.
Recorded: 2.3,V
